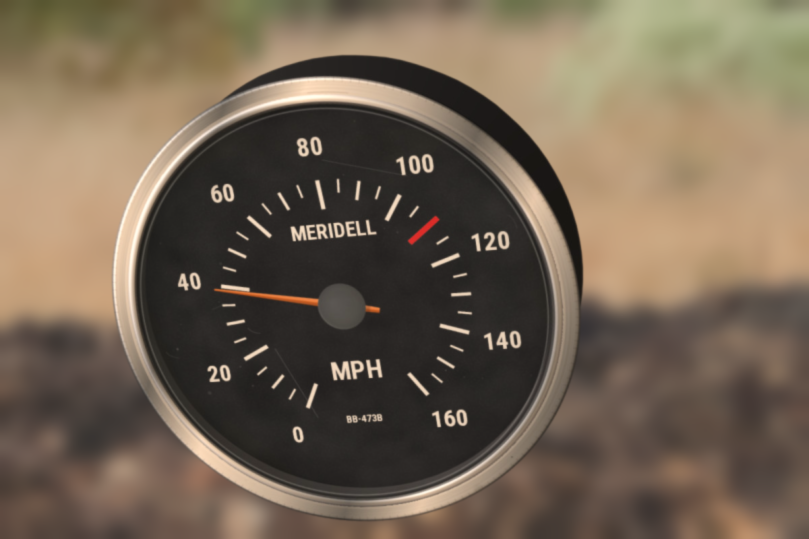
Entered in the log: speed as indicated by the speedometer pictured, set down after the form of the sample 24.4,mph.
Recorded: 40,mph
